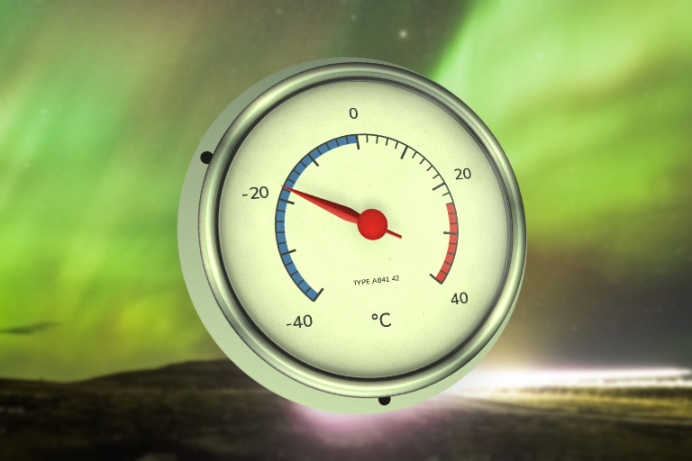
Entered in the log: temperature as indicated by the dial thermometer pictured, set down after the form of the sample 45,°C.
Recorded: -18,°C
